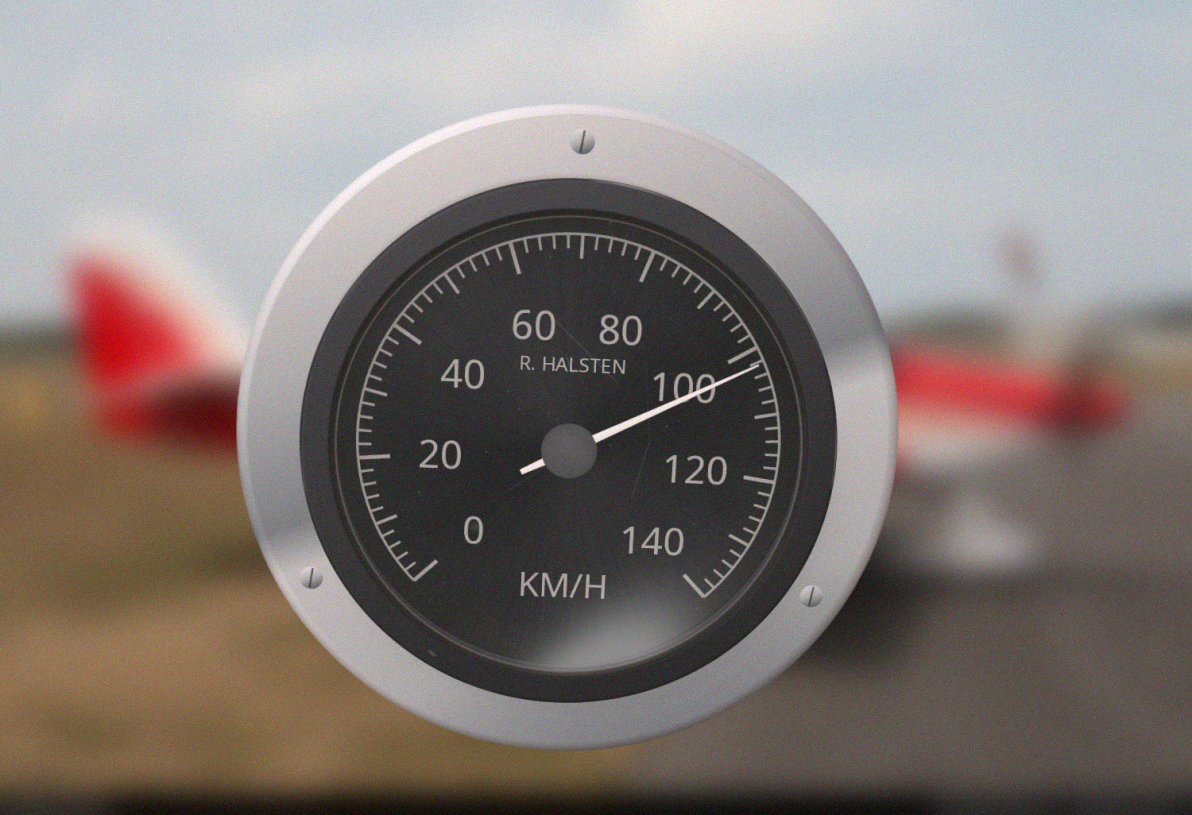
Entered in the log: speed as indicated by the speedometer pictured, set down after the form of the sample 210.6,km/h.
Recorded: 102,km/h
